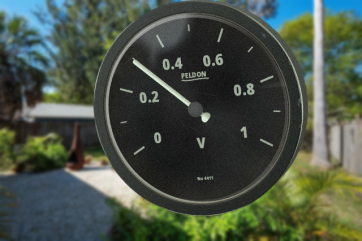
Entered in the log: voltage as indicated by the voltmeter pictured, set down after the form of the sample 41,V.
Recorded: 0.3,V
